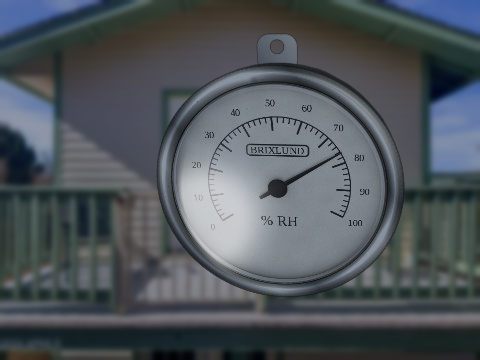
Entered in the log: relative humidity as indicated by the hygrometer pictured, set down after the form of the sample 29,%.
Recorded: 76,%
